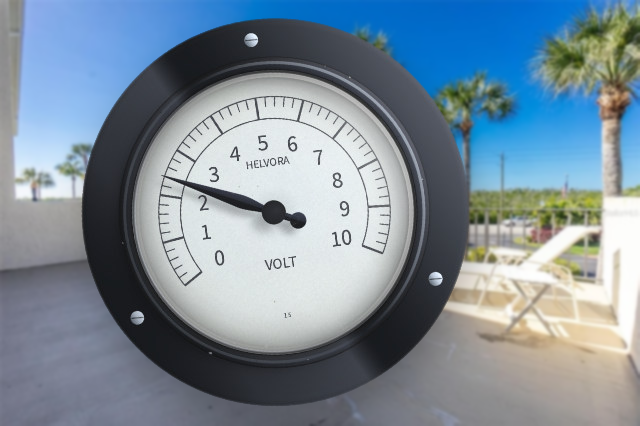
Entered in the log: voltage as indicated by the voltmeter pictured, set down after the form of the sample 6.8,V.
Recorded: 2.4,V
